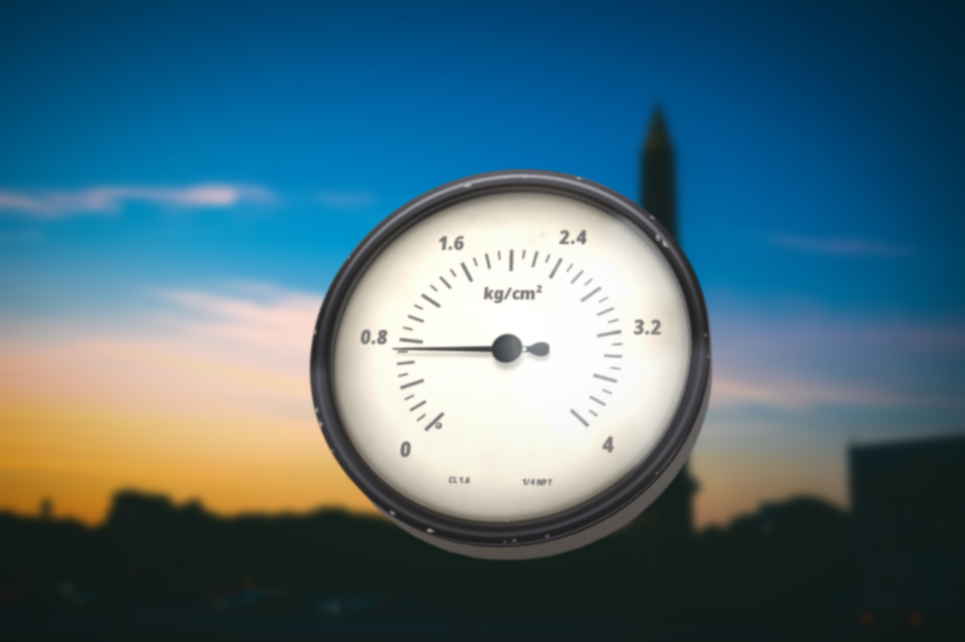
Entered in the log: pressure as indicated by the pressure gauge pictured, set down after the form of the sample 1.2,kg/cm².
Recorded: 0.7,kg/cm²
